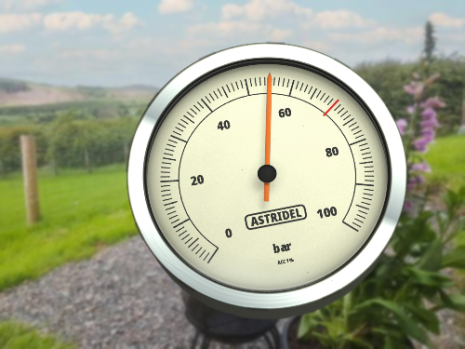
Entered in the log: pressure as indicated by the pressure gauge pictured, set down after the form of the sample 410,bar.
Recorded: 55,bar
